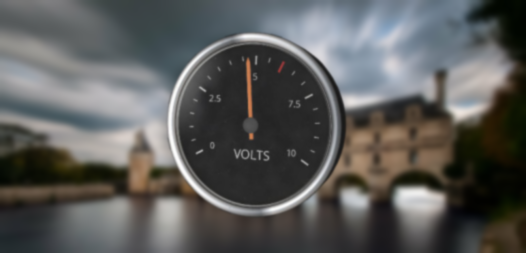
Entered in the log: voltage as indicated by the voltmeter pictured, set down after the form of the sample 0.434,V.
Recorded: 4.75,V
